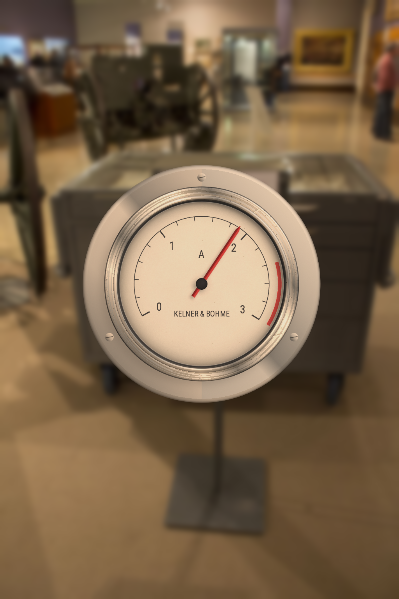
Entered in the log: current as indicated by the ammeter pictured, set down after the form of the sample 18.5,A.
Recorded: 1.9,A
